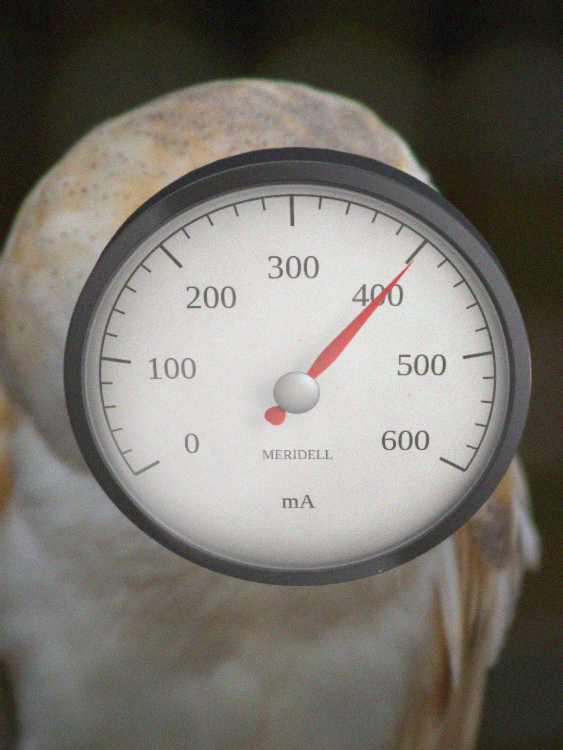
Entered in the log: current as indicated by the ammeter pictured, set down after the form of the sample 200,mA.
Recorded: 400,mA
